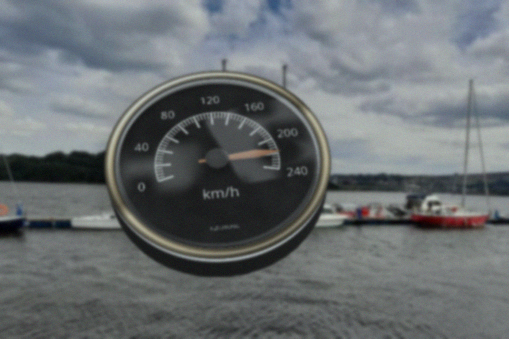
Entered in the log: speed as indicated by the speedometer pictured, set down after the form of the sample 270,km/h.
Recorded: 220,km/h
